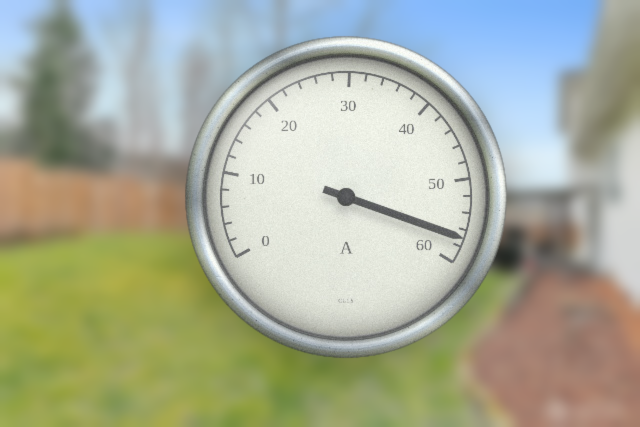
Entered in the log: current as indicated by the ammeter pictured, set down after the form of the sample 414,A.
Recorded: 57,A
